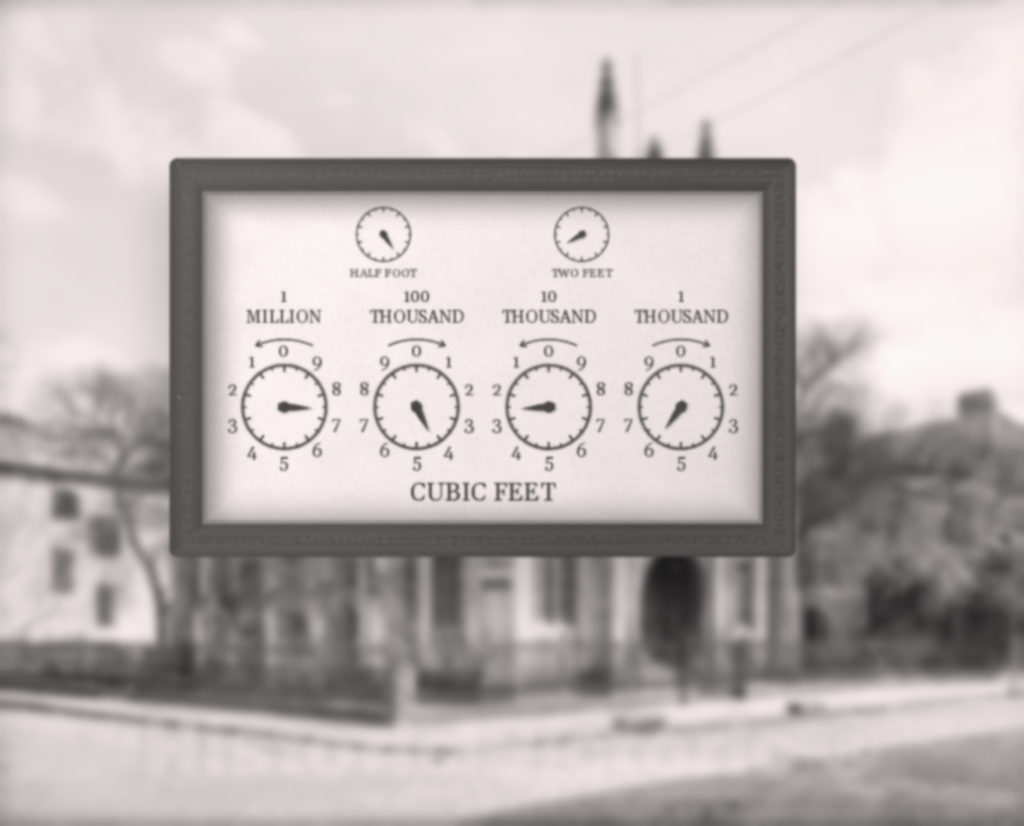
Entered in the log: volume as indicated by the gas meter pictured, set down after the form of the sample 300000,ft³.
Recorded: 742600,ft³
